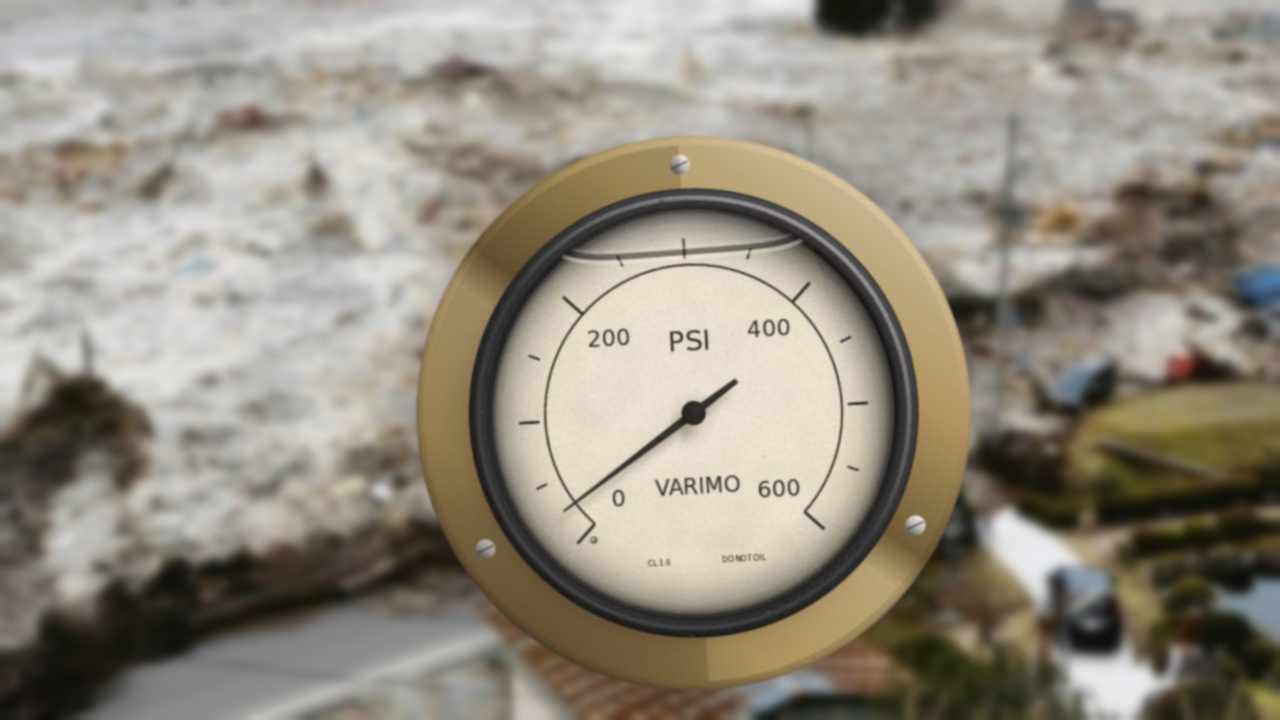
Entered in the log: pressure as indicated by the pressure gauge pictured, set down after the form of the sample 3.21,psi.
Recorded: 25,psi
